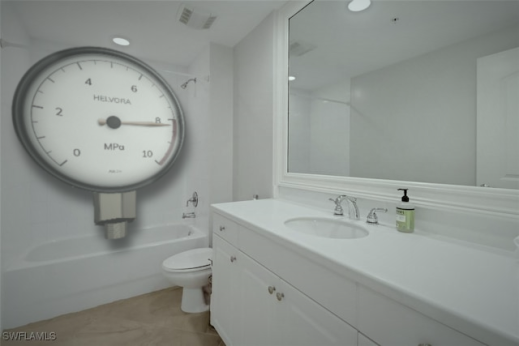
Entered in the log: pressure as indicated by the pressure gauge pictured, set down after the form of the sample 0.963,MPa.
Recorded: 8.25,MPa
